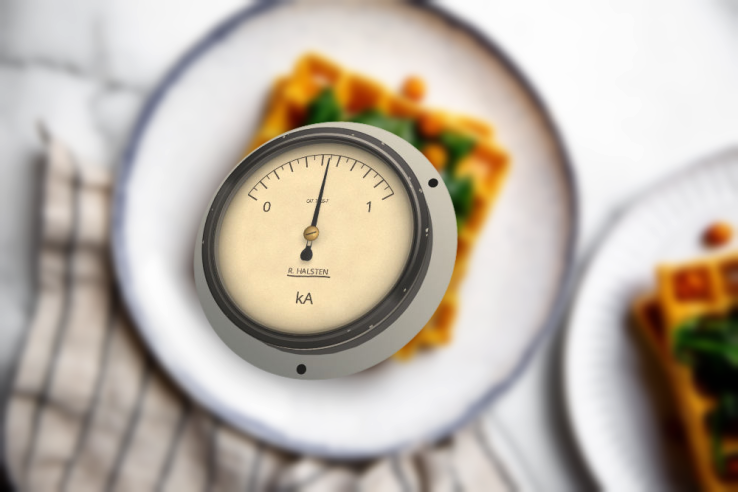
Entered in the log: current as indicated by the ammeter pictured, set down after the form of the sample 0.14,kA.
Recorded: 0.55,kA
